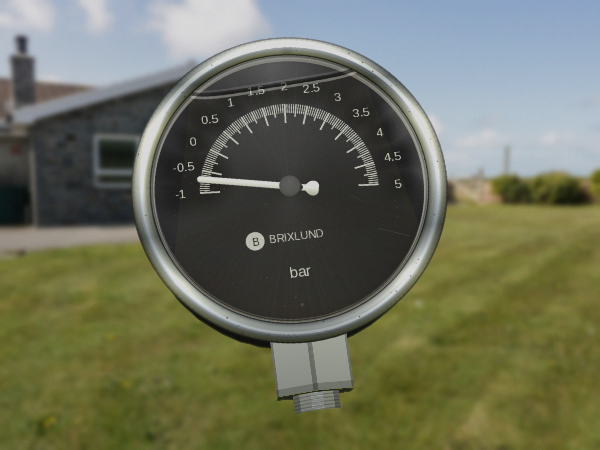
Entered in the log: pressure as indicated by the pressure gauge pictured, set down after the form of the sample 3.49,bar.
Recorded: -0.75,bar
